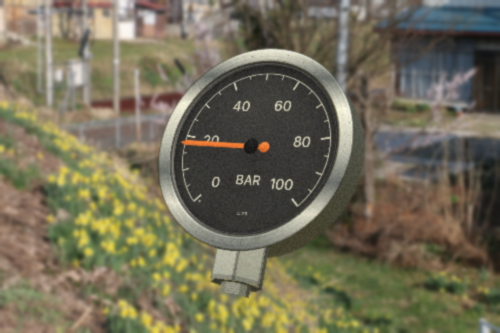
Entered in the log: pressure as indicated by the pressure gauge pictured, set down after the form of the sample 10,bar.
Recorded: 17.5,bar
